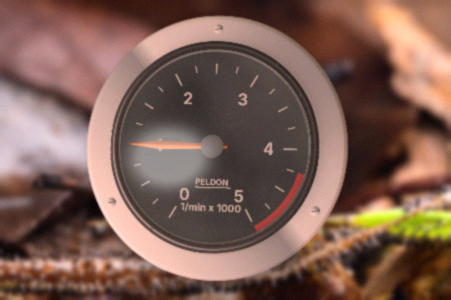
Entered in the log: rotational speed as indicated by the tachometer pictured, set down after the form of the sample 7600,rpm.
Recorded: 1000,rpm
